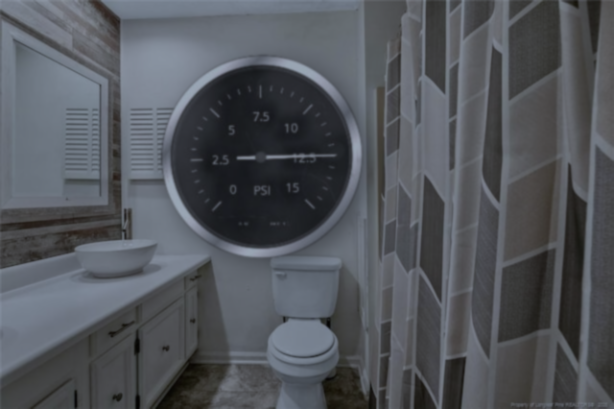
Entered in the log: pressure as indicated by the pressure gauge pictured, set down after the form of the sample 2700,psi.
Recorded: 12.5,psi
